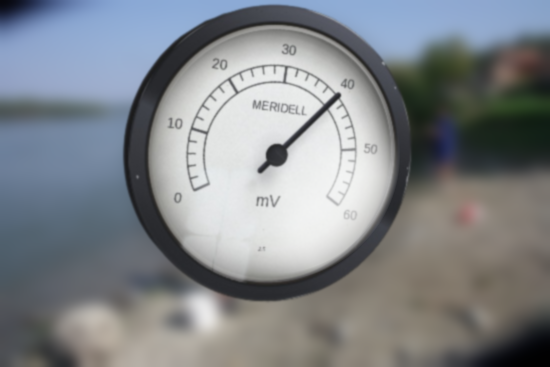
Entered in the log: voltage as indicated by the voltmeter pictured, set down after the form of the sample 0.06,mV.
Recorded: 40,mV
